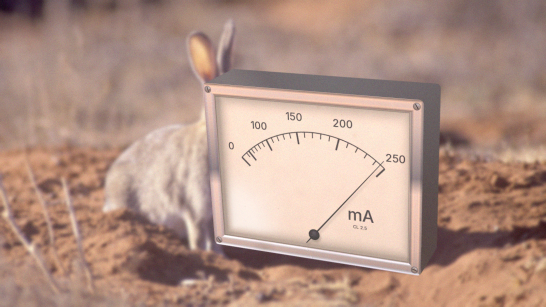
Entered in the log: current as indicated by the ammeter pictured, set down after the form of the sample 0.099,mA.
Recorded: 245,mA
